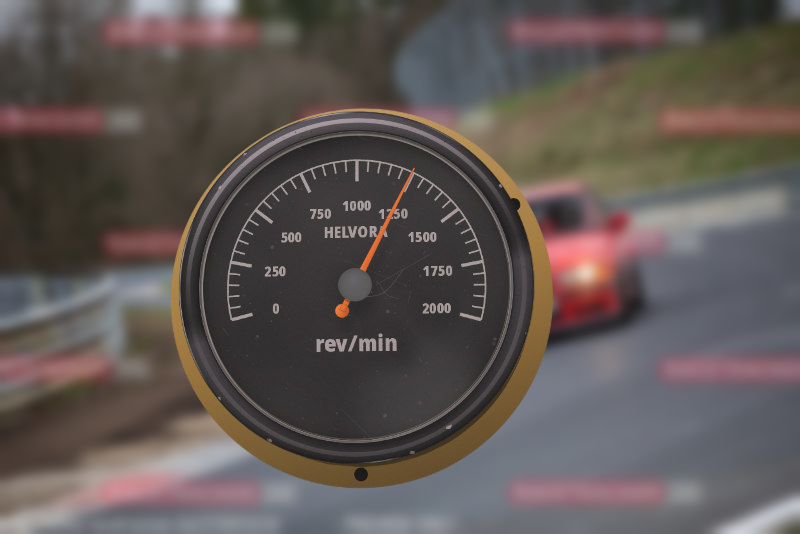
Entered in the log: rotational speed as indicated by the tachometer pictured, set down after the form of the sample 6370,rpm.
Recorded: 1250,rpm
